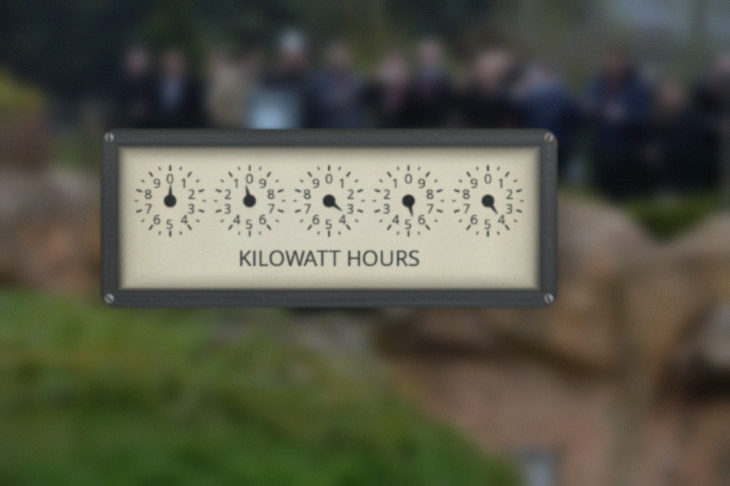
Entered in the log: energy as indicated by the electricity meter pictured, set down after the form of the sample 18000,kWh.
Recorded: 354,kWh
